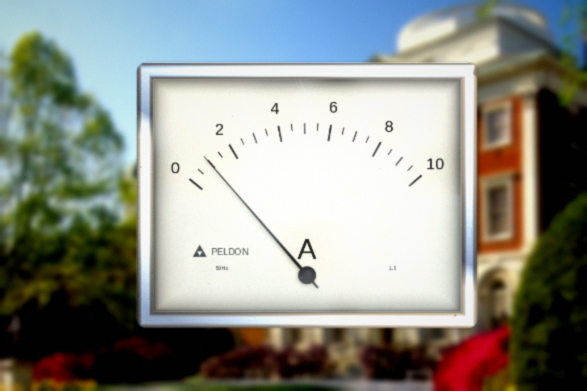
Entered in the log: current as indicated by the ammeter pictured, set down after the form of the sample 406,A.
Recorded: 1,A
